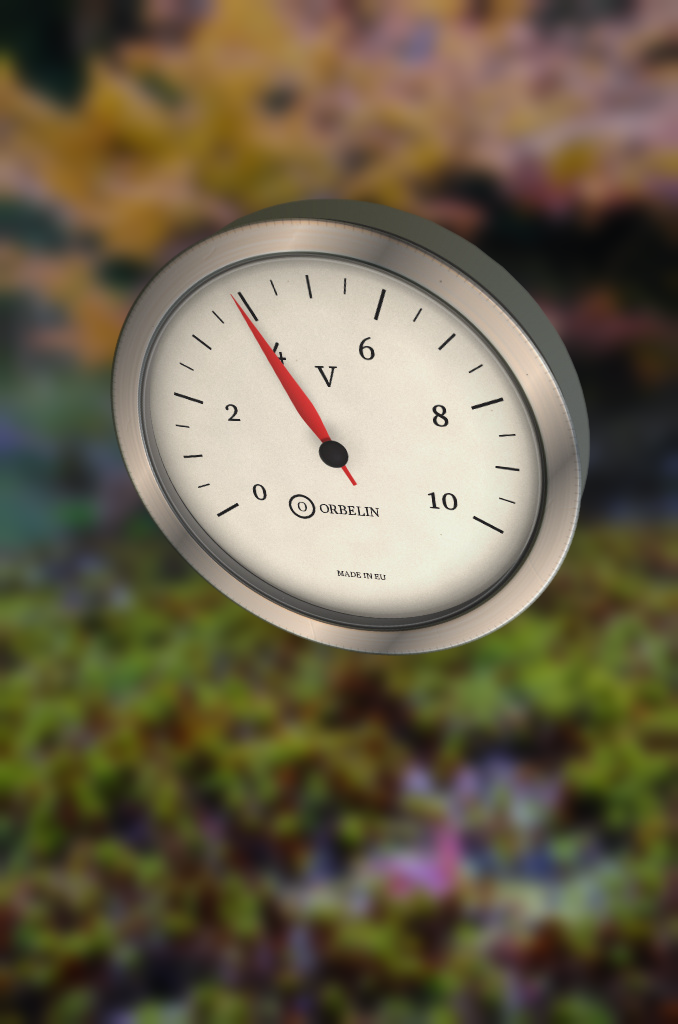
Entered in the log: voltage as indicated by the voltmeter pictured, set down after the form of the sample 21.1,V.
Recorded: 4,V
